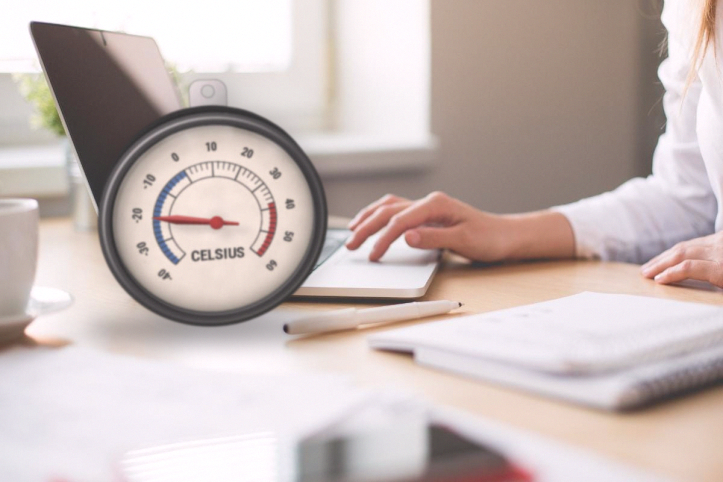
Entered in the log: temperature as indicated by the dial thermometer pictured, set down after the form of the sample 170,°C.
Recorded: -20,°C
